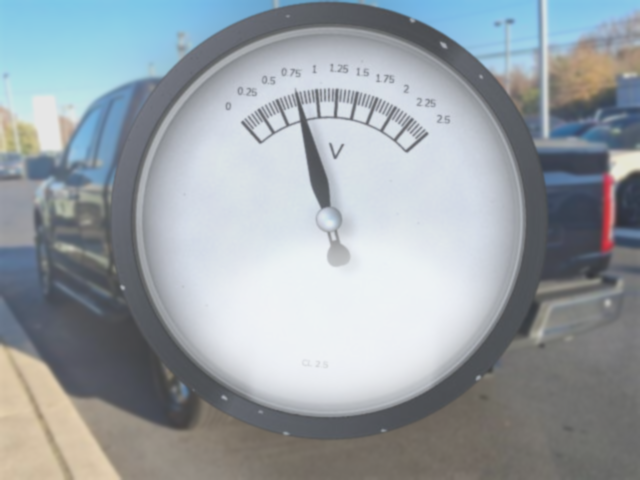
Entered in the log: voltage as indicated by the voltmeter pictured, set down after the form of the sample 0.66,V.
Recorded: 0.75,V
